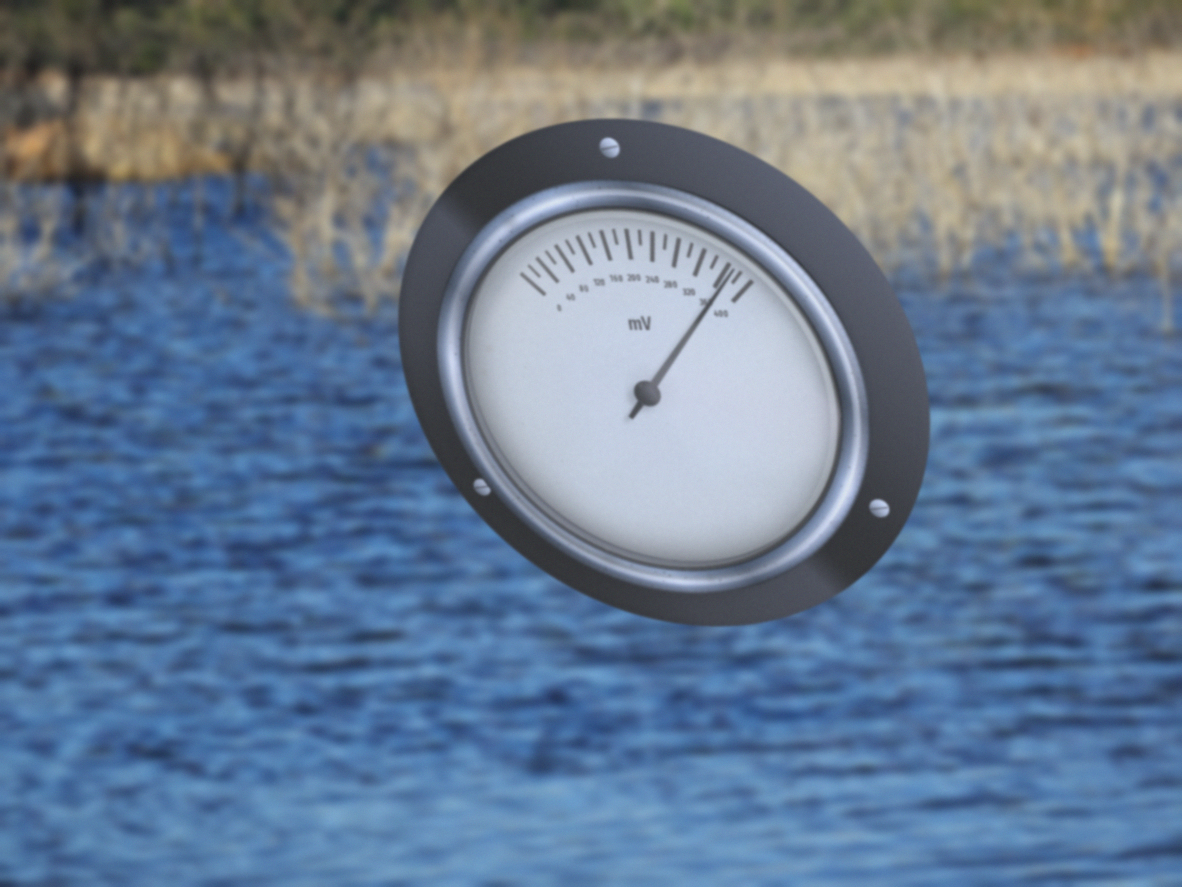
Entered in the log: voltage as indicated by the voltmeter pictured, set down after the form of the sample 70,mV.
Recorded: 370,mV
